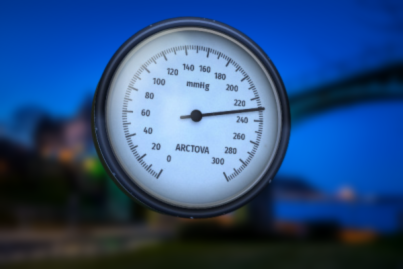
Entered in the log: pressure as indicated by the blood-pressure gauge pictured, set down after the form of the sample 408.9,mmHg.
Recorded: 230,mmHg
